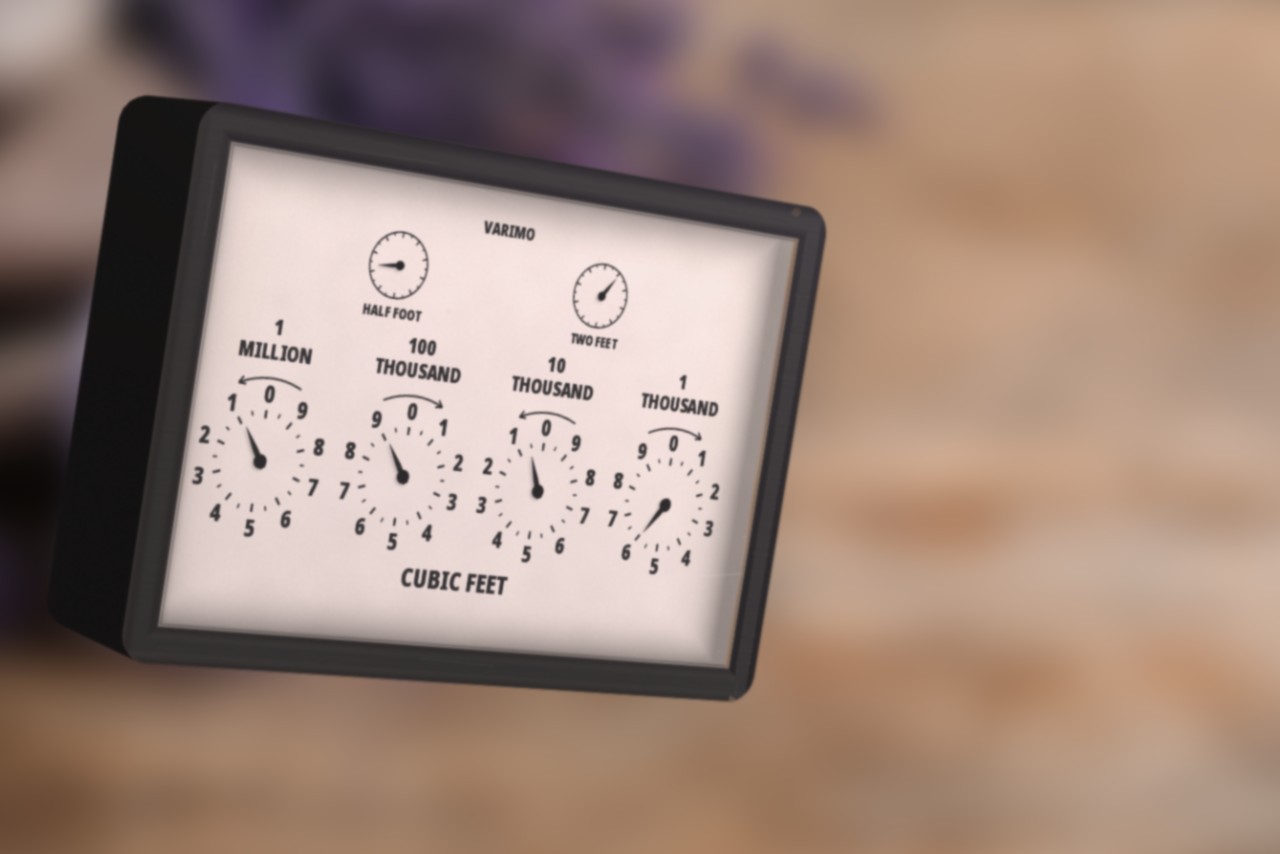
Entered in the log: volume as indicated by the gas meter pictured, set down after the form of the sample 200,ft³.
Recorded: 90600,ft³
